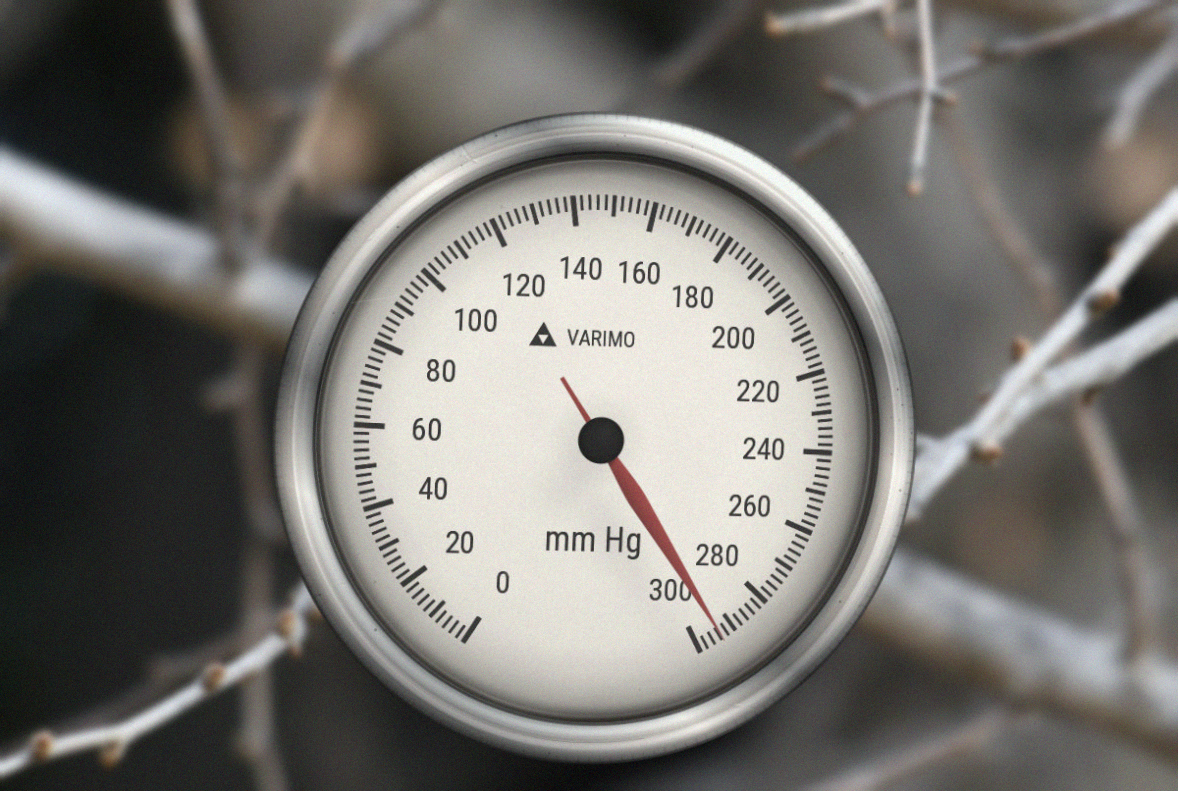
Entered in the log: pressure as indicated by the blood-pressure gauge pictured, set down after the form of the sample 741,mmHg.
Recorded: 294,mmHg
